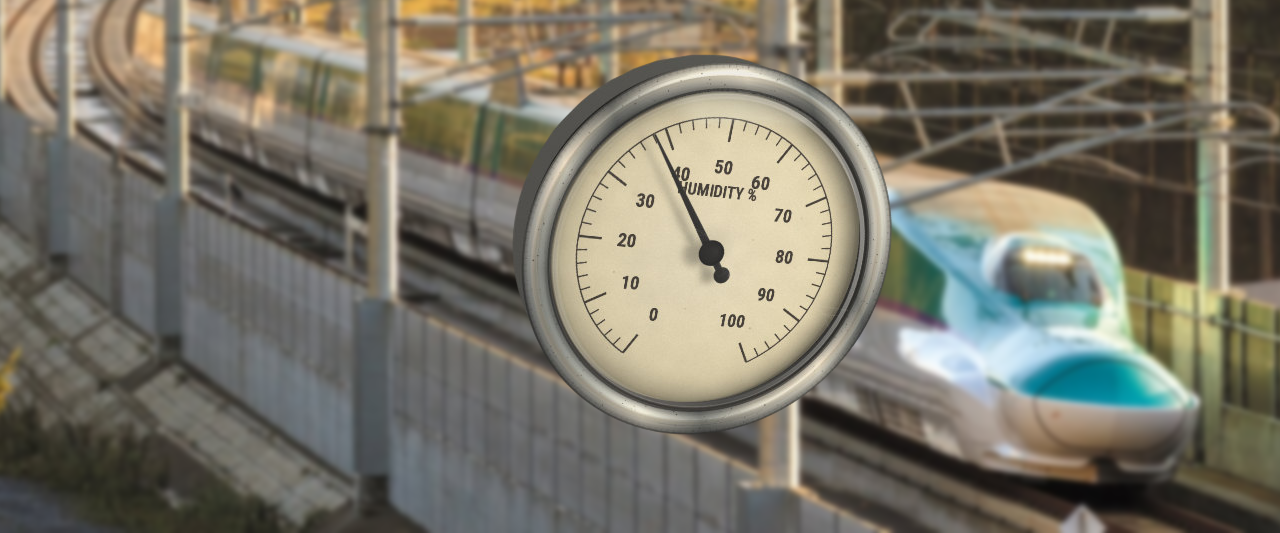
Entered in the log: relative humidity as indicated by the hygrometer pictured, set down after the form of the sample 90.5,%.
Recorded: 38,%
